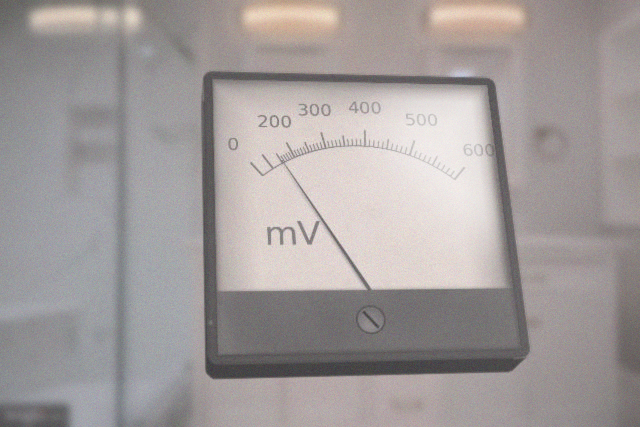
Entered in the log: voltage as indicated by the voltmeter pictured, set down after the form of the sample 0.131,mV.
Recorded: 150,mV
